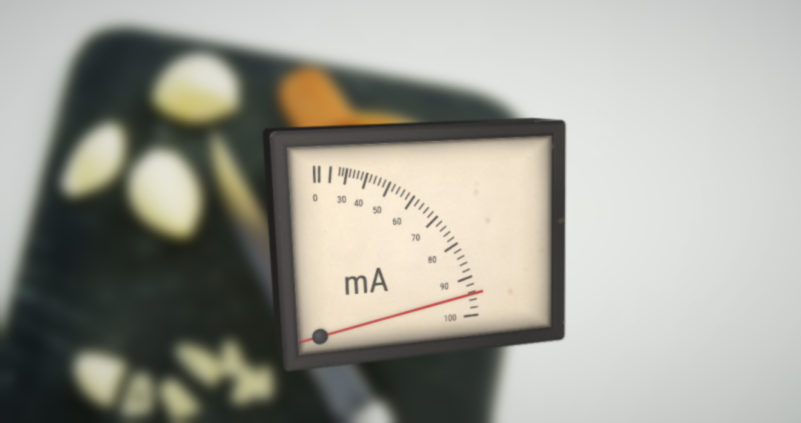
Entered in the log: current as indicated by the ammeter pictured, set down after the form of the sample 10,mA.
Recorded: 94,mA
